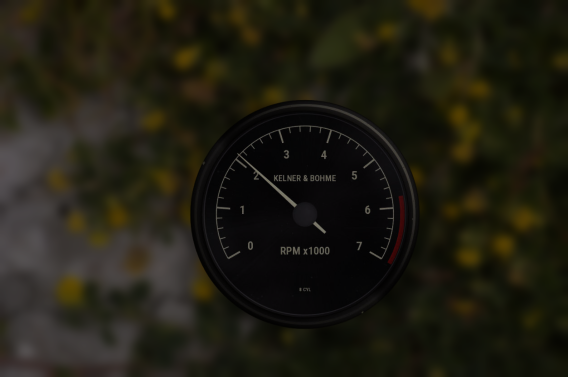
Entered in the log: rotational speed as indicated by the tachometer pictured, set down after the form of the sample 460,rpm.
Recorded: 2100,rpm
